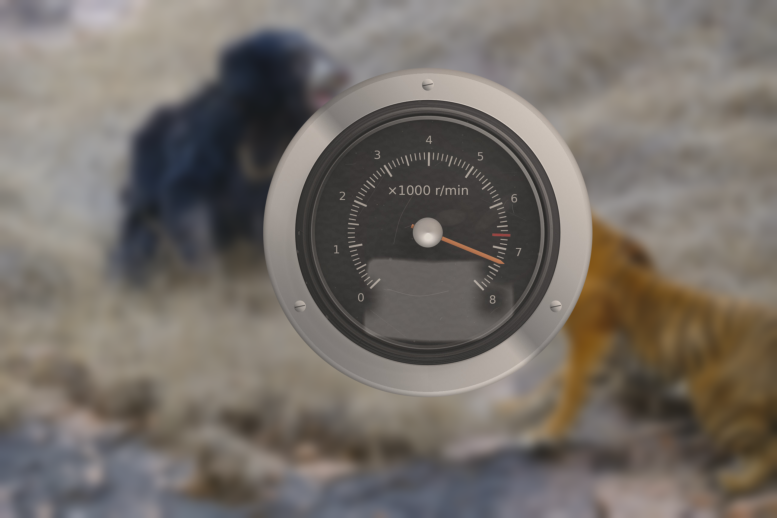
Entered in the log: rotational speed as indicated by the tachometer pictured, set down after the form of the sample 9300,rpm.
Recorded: 7300,rpm
